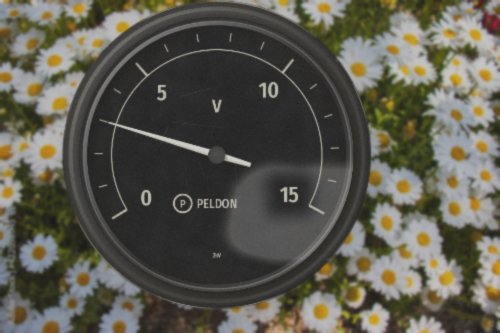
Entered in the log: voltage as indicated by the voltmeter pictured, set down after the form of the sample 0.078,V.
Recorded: 3,V
